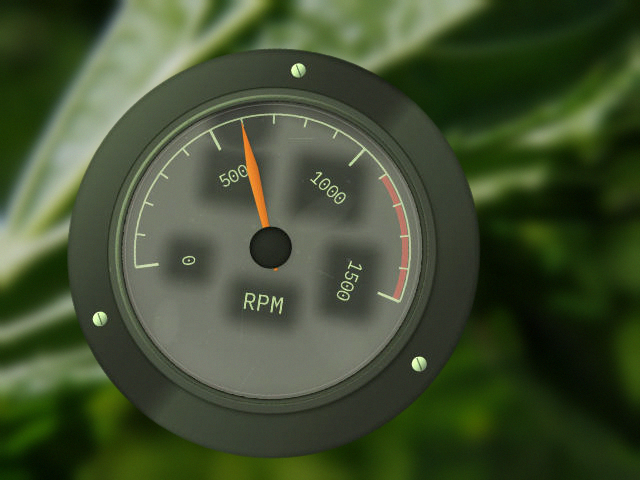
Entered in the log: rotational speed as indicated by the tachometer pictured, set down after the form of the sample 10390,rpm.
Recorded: 600,rpm
